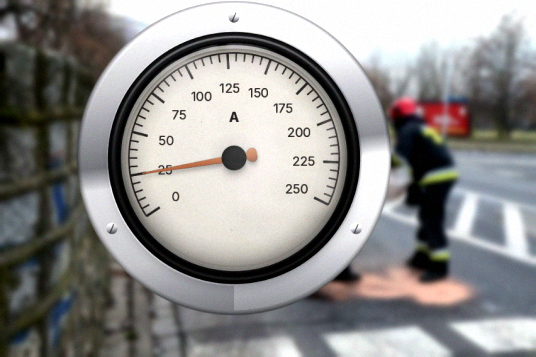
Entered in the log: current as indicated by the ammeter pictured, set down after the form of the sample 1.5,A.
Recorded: 25,A
